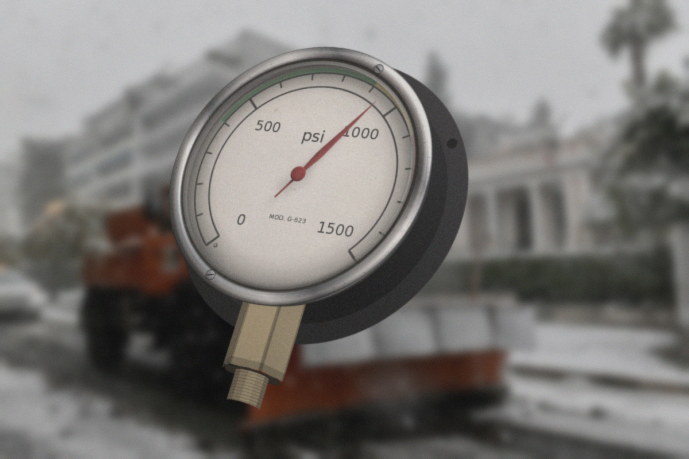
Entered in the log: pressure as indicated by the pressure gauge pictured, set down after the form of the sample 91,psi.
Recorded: 950,psi
